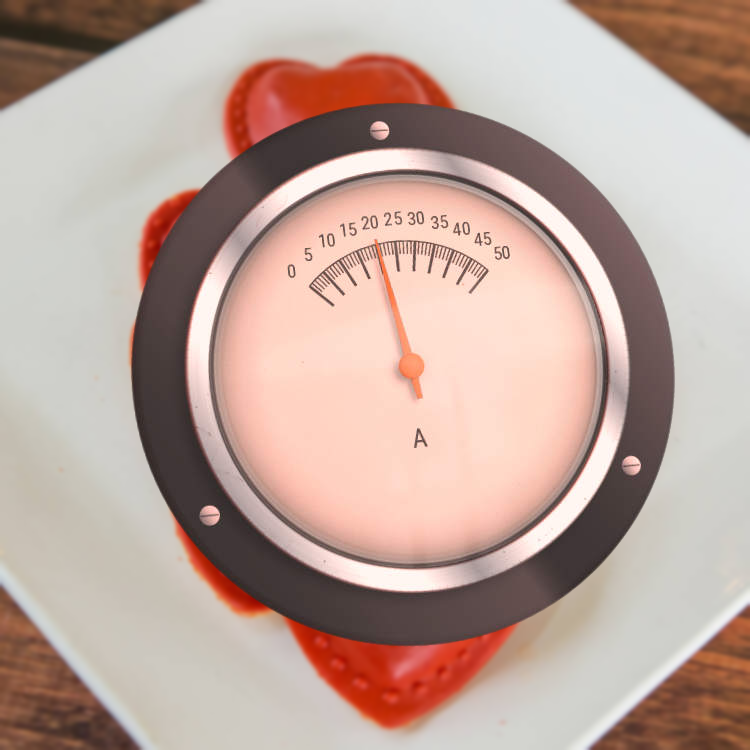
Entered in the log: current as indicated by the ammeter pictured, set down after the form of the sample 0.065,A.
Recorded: 20,A
